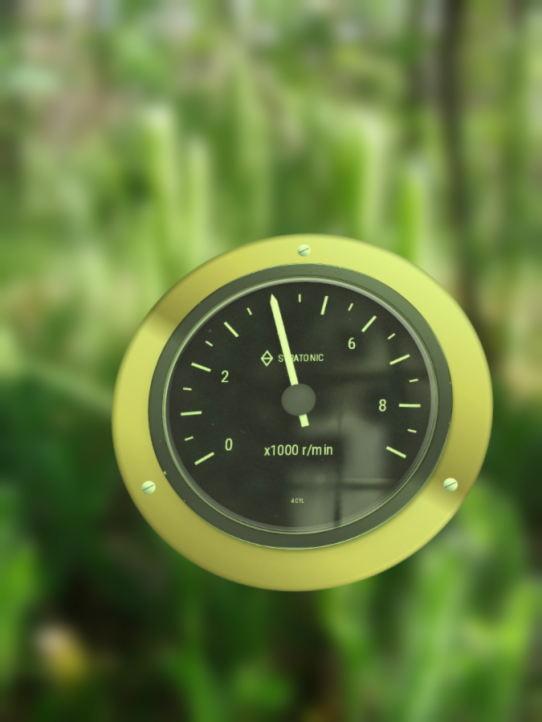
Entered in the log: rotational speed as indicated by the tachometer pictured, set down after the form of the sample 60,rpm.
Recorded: 4000,rpm
